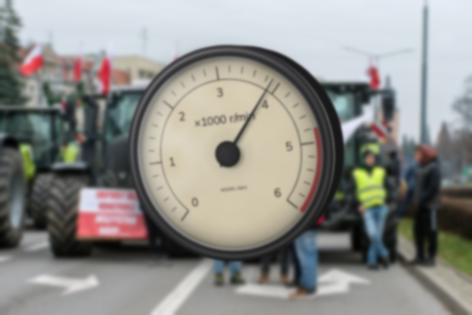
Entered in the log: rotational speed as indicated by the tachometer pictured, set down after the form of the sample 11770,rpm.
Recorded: 3900,rpm
